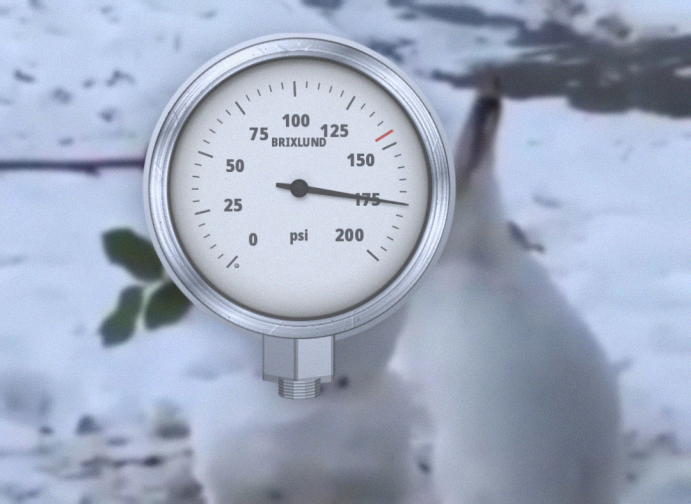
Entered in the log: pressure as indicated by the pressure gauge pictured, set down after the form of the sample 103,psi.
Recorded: 175,psi
